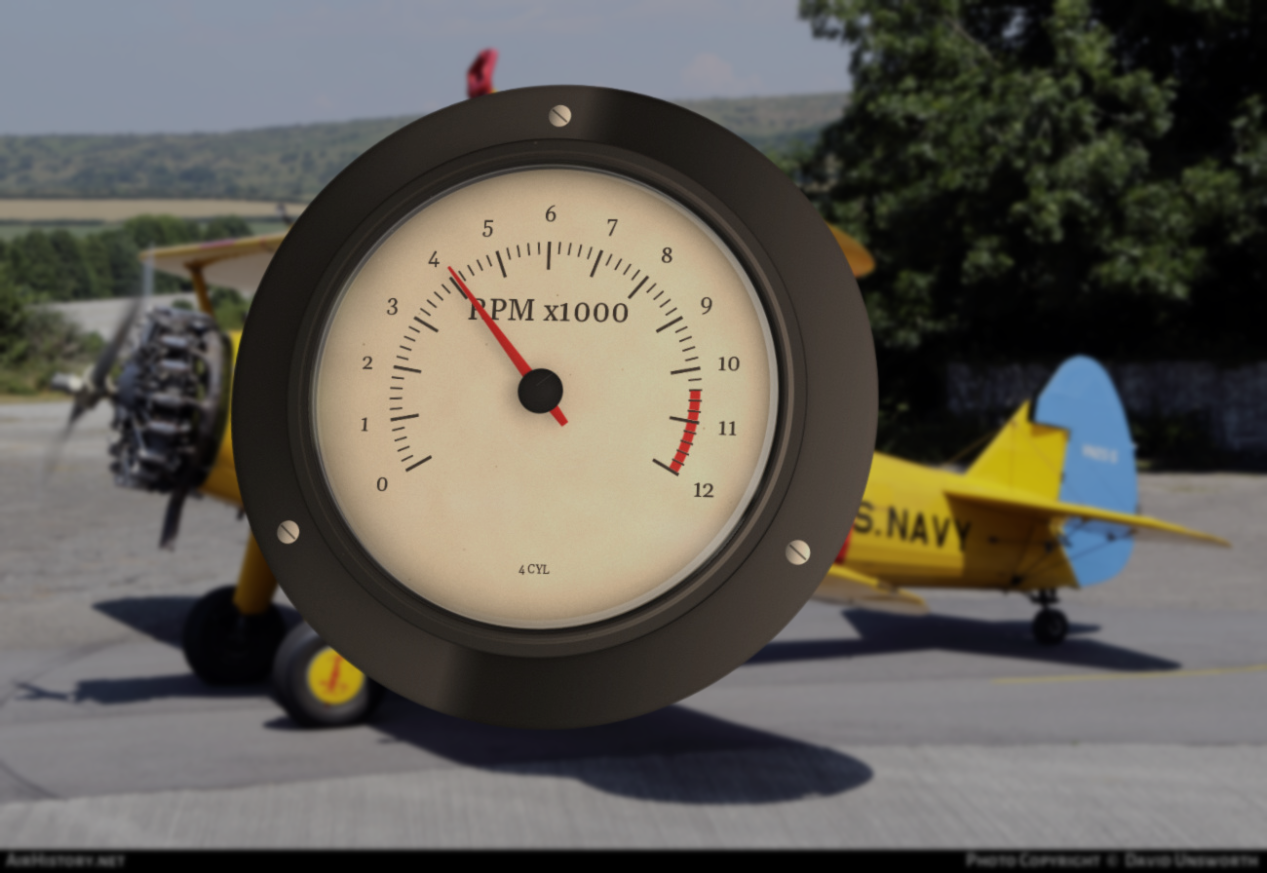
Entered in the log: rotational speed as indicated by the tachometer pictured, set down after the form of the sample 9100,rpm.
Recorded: 4100,rpm
